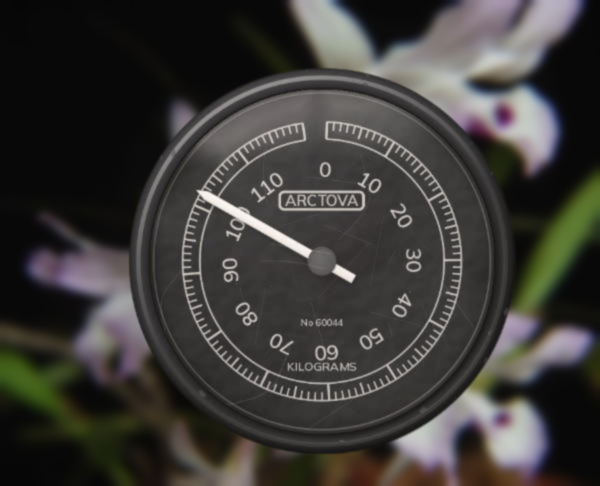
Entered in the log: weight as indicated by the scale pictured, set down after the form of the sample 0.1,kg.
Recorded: 102,kg
